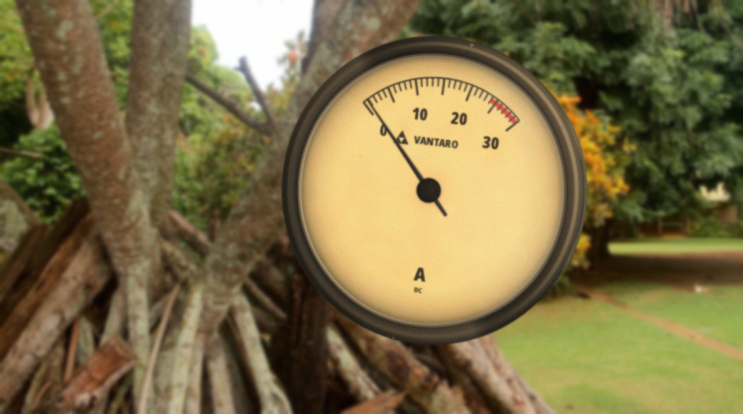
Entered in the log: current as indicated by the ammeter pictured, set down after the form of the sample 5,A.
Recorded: 1,A
